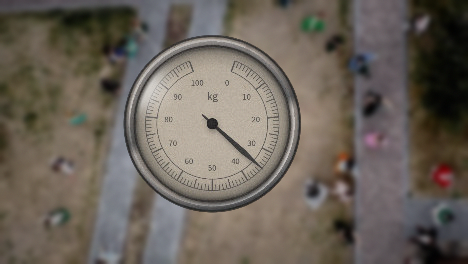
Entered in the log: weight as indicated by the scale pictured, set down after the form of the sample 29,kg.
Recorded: 35,kg
